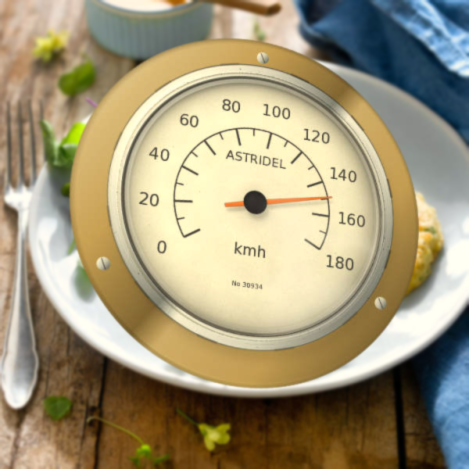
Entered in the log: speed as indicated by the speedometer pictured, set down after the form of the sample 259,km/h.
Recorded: 150,km/h
